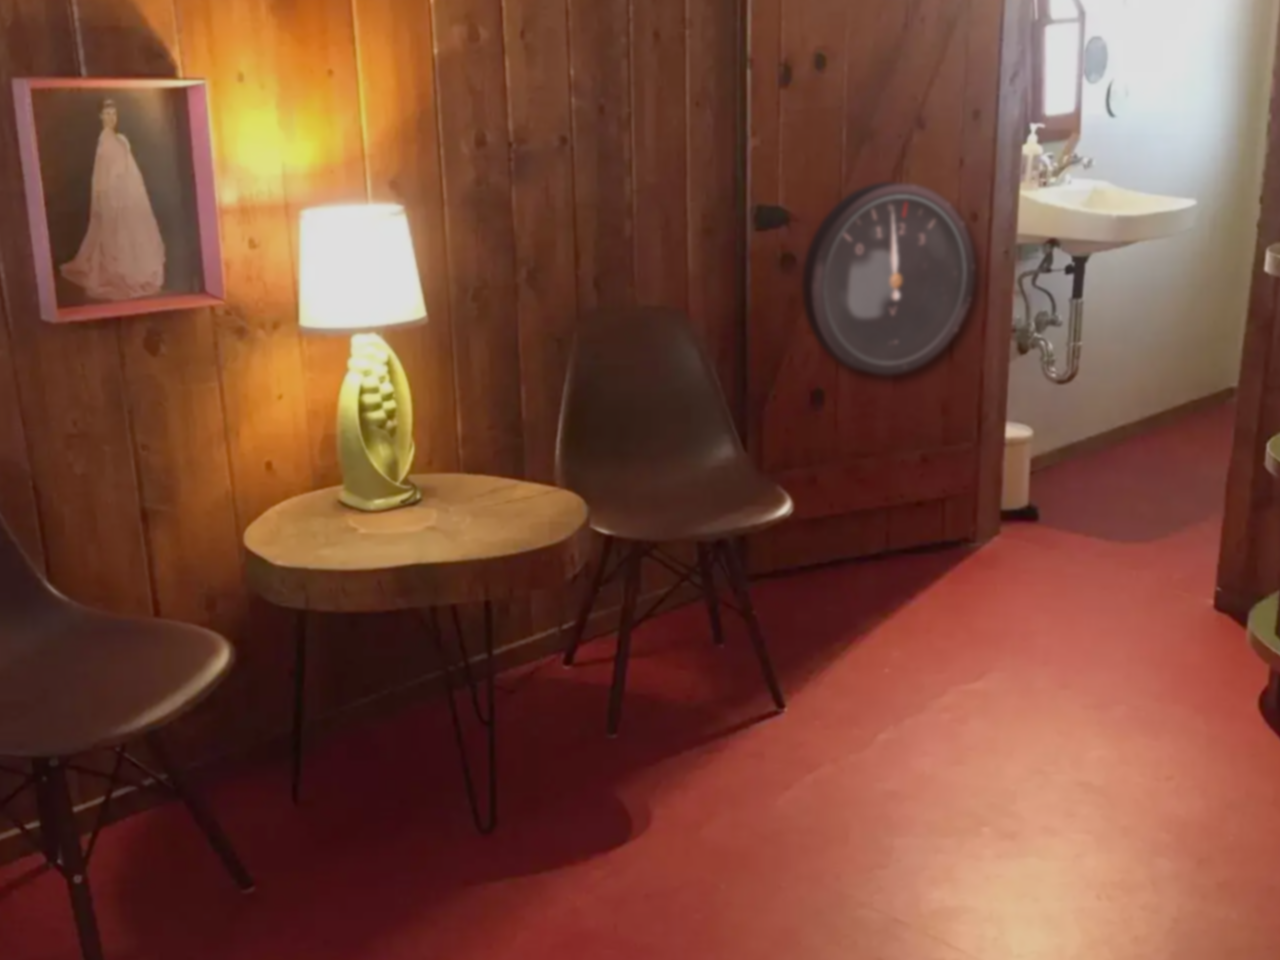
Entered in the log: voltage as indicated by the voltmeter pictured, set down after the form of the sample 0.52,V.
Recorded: 1.5,V
